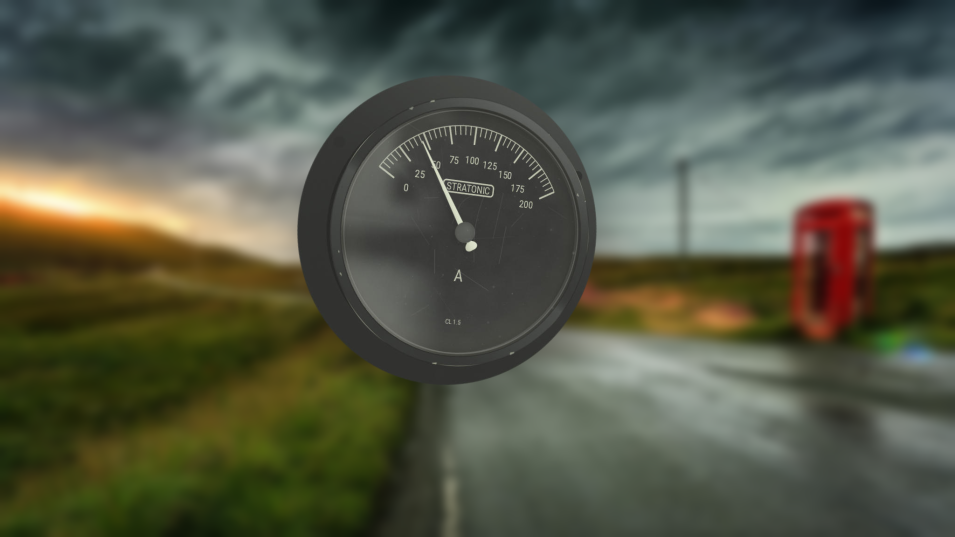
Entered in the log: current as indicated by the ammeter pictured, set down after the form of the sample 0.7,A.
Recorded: 45,A
